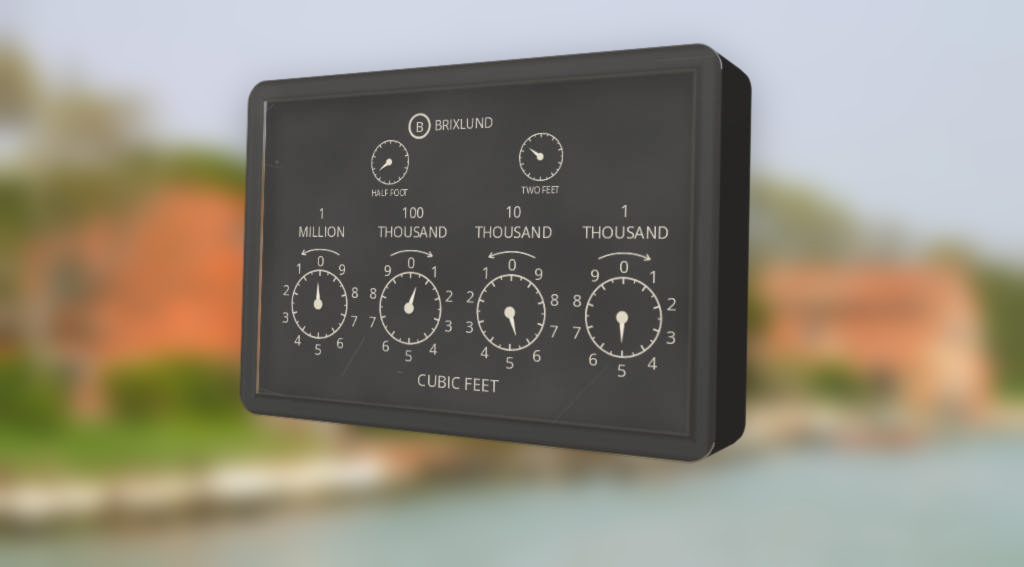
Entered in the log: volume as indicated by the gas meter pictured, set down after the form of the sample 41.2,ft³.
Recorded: 5500,ft³
